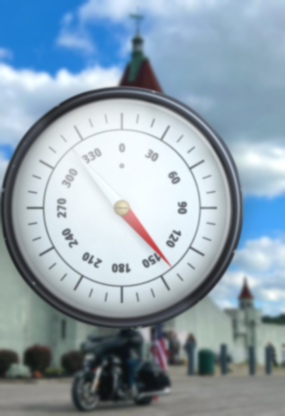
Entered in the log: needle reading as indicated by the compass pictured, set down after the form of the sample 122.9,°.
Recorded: 140,°
